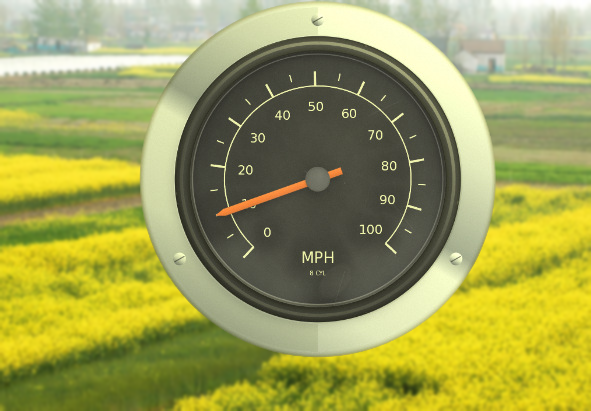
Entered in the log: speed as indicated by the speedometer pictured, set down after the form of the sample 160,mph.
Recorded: 10,mph
